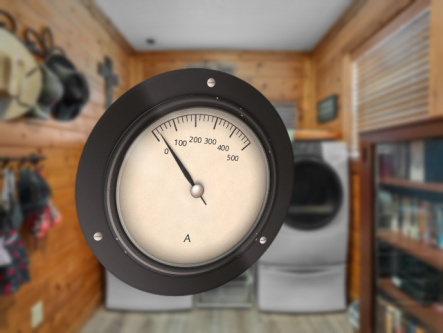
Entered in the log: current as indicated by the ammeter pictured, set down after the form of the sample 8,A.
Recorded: 20,A
